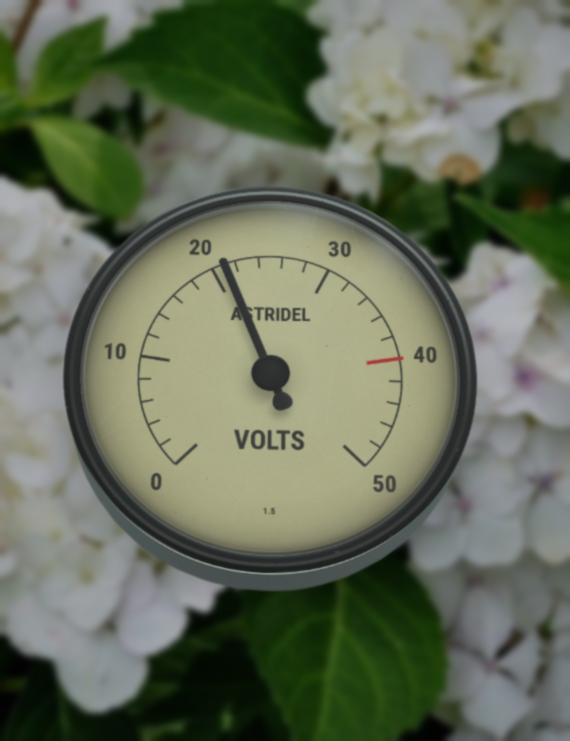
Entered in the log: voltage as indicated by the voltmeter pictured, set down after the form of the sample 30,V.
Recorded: 21,V
